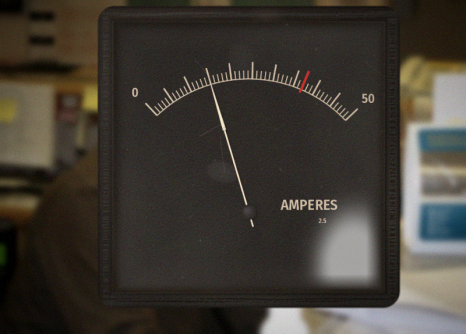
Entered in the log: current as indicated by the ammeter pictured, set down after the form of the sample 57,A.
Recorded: 15,A
